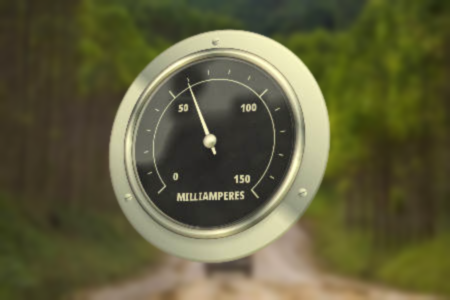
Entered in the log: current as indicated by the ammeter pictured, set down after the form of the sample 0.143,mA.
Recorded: 60,mA
